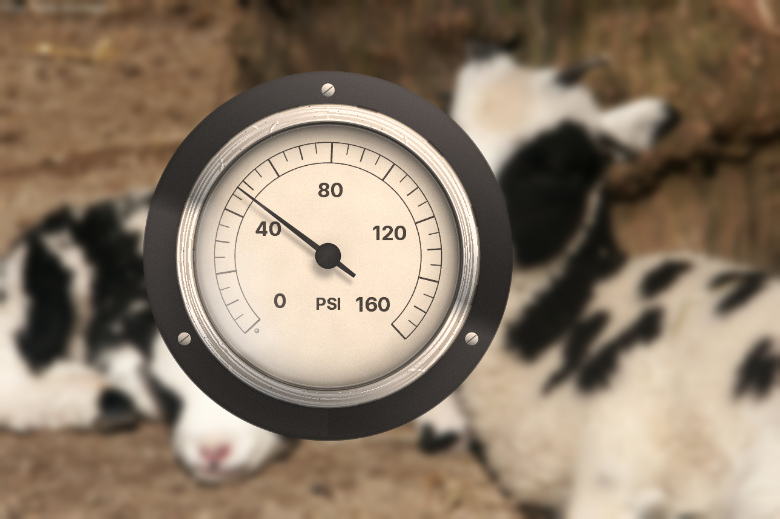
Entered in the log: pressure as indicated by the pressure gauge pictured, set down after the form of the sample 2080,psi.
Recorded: 47.5,psi
